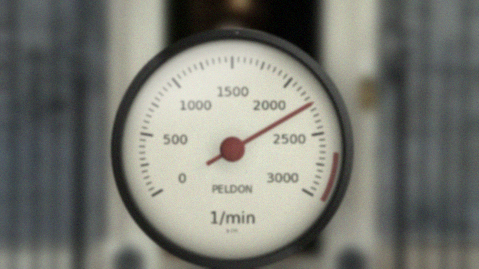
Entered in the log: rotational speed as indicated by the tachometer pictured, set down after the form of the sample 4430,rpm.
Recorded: 2250,rpm
